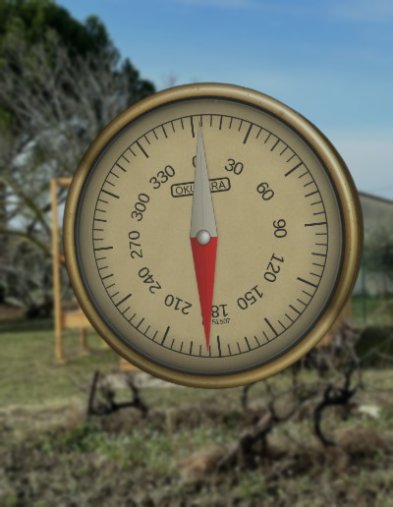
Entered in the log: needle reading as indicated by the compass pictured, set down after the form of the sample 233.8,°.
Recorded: 185,°
